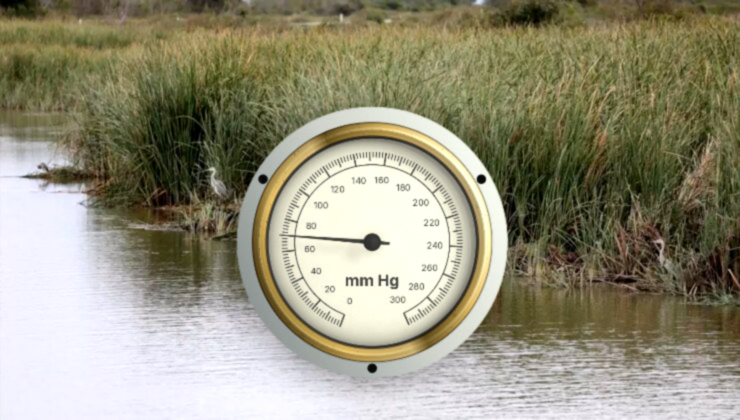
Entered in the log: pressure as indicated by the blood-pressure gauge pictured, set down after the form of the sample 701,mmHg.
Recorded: 70,mmHg
